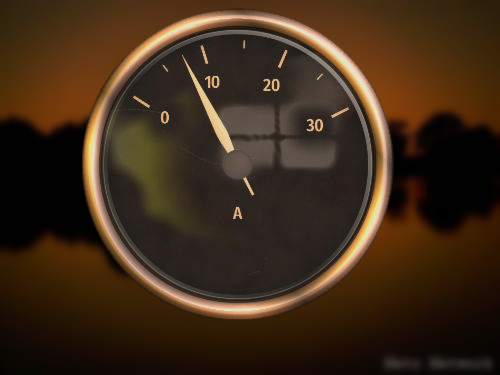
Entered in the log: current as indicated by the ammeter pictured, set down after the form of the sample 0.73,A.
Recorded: 7.5,A
